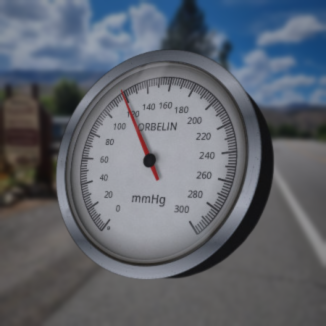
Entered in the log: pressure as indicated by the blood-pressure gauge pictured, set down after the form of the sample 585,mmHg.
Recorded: 120,mmHg
